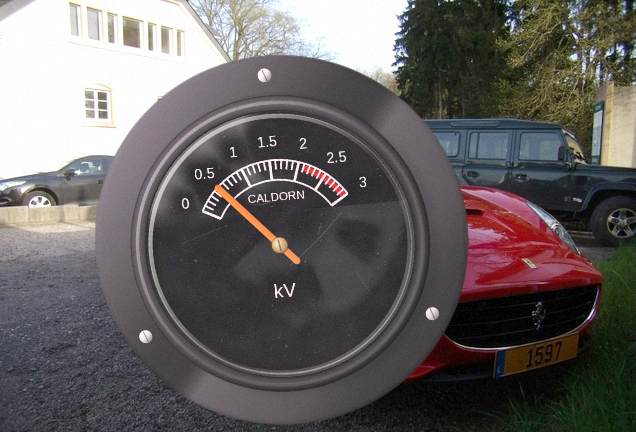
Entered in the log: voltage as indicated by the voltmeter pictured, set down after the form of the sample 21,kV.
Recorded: 0.5,kV
